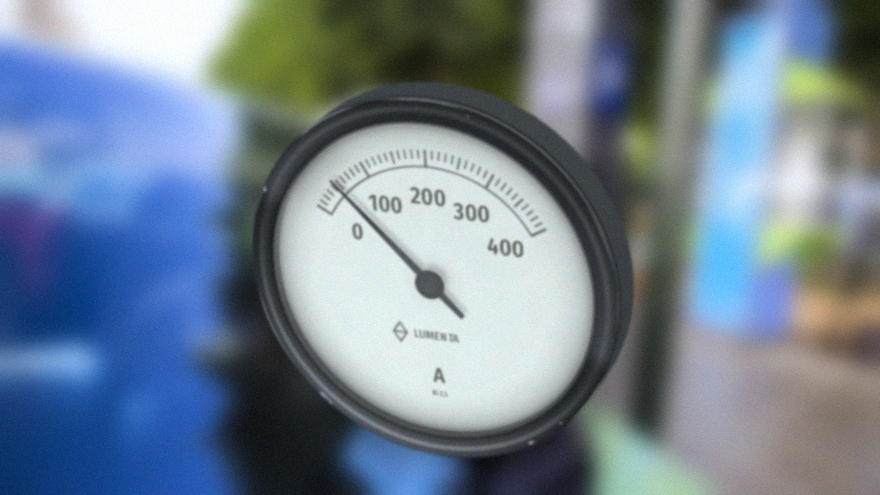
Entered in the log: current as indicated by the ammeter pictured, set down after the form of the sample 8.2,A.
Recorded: 50,A
